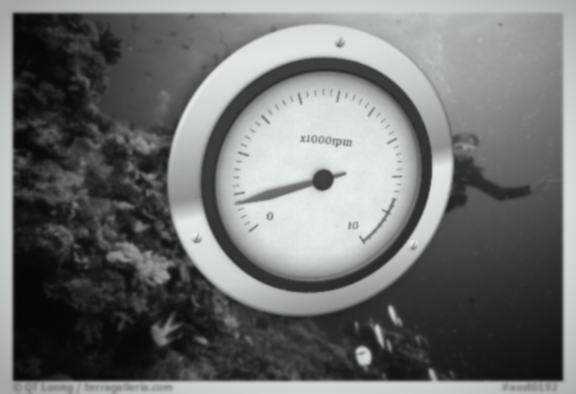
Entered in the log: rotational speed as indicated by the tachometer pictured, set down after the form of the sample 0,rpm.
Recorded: 800,rpm
